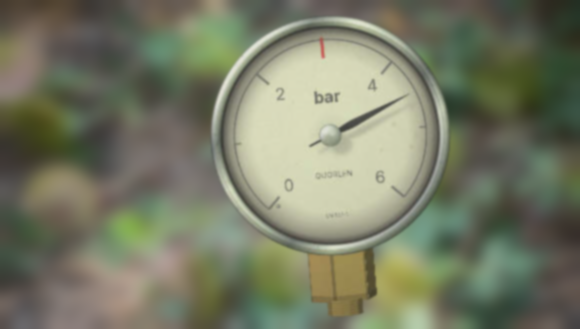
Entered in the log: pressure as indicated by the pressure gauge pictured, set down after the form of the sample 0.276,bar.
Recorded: 4.5,bar
